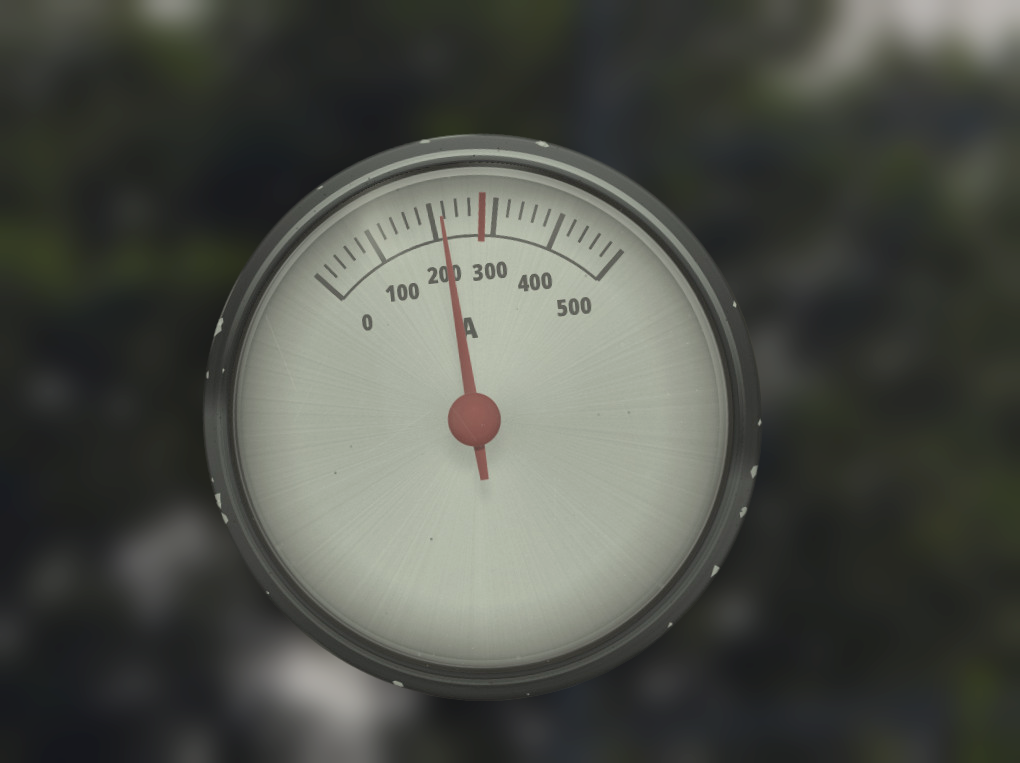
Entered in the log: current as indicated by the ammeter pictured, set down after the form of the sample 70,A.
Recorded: 220,A
